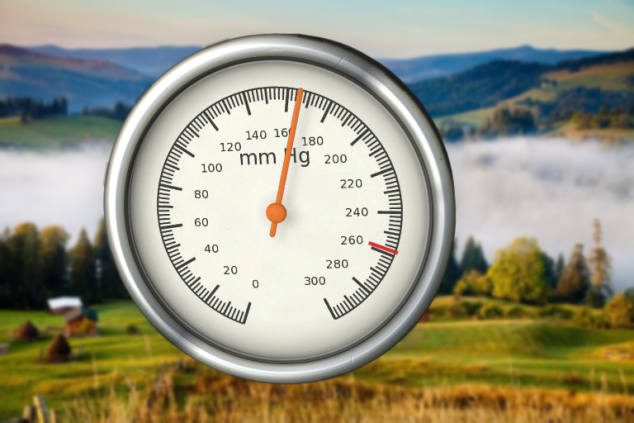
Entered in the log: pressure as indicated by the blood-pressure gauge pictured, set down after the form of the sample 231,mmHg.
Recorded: 166,mmHg
